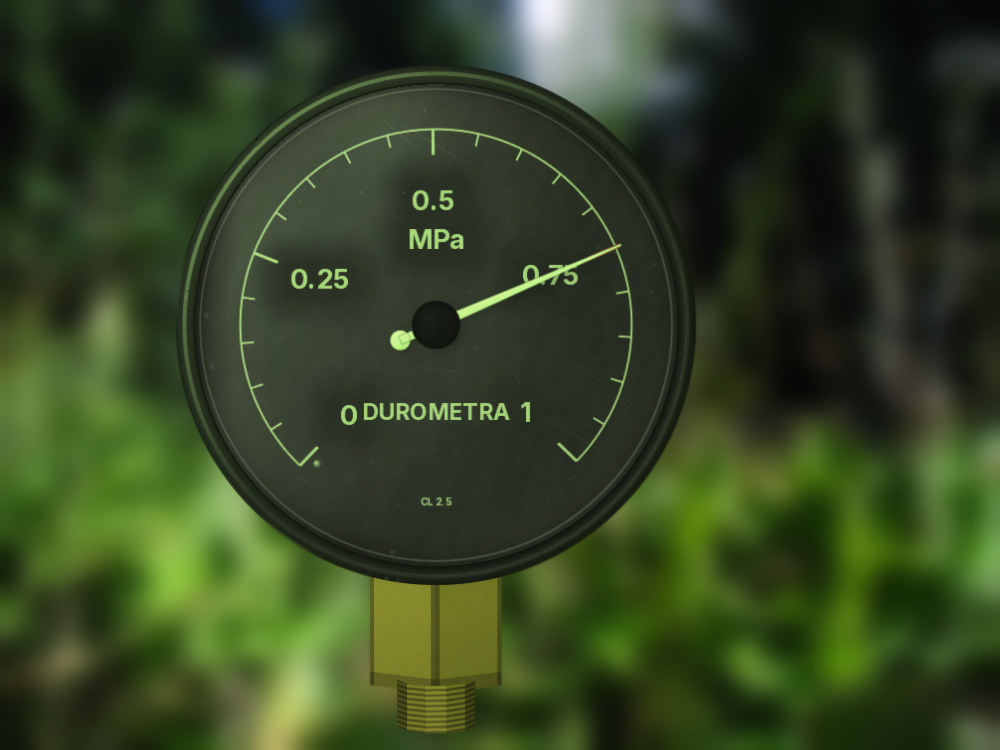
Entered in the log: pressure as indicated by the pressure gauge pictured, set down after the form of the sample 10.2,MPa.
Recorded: 0.75,MPa
